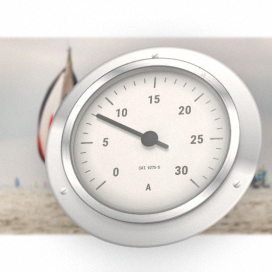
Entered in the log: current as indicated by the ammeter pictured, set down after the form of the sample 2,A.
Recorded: 8,A
